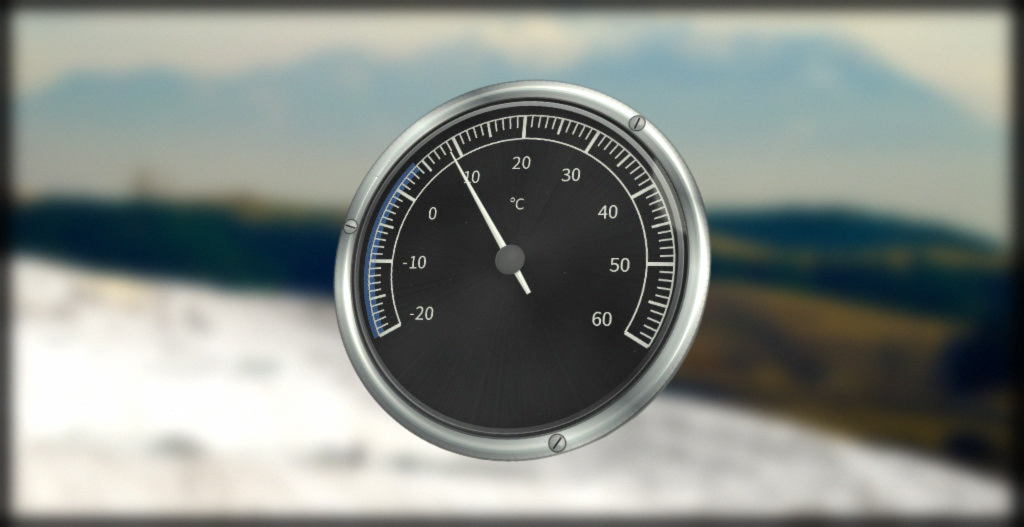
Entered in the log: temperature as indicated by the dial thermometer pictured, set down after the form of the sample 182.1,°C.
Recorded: 9,°C
